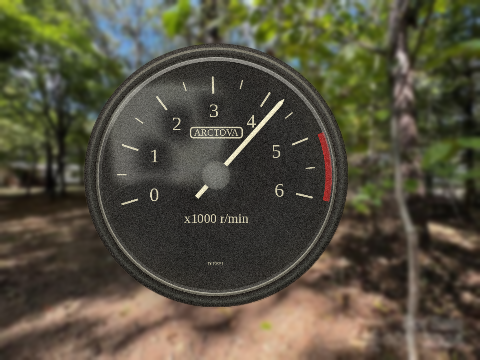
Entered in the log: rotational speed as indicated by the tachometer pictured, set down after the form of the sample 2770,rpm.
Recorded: 4250,rpm
